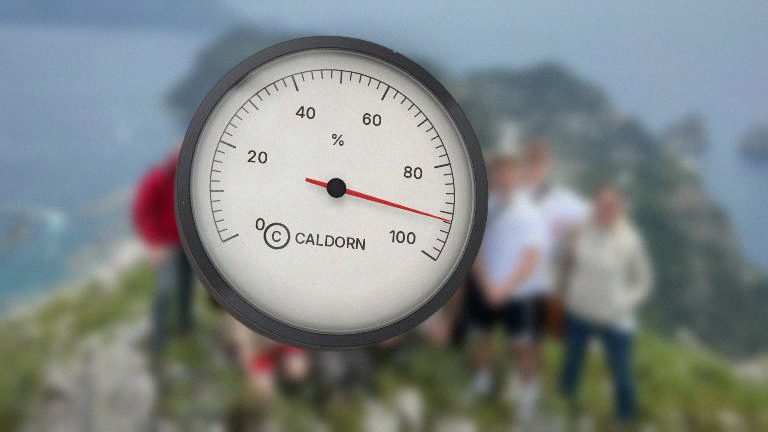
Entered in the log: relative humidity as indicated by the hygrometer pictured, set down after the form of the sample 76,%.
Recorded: 92,%
